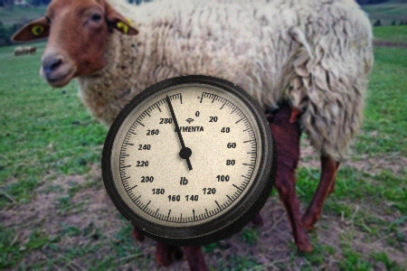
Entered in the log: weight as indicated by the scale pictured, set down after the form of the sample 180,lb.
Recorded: 290,lb
